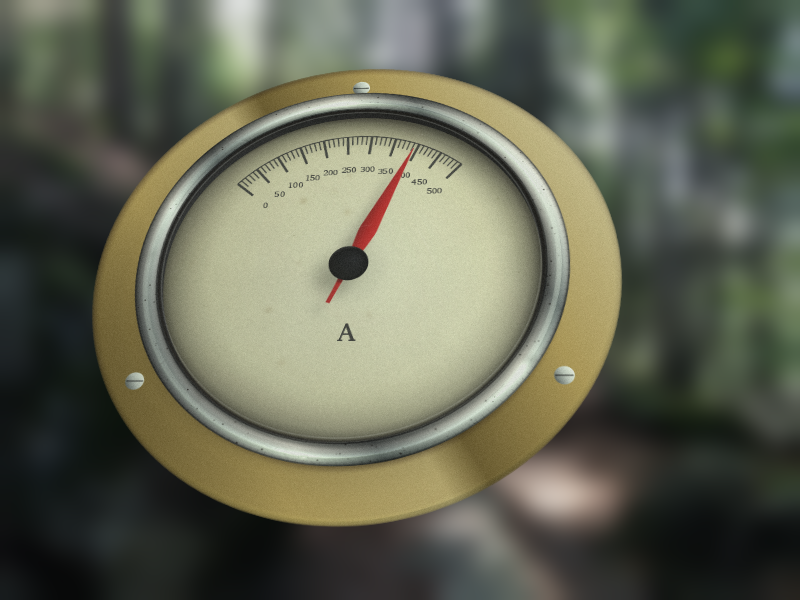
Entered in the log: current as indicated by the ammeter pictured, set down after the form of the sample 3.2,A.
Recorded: 400,A
